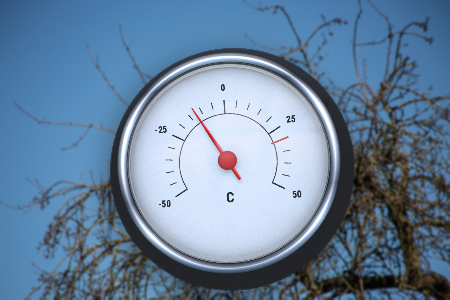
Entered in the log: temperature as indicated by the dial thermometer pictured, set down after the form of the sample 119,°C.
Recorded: -12.5,°C
